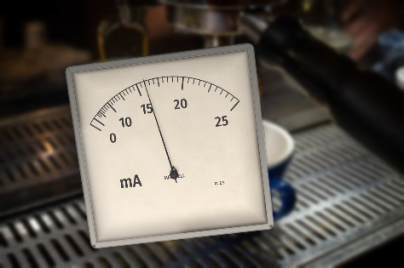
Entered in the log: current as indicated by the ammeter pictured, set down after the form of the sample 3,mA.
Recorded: 16,mA
